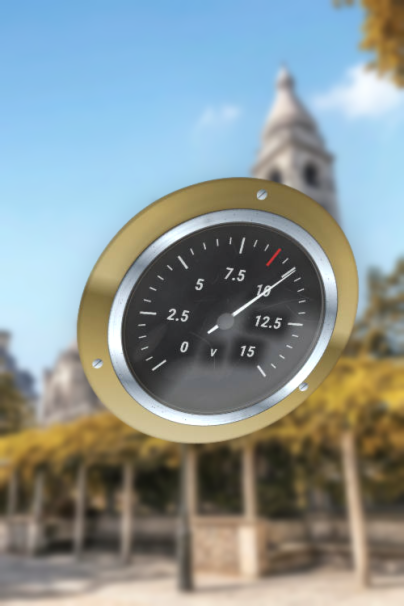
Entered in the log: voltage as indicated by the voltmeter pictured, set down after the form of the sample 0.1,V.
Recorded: 10,V
